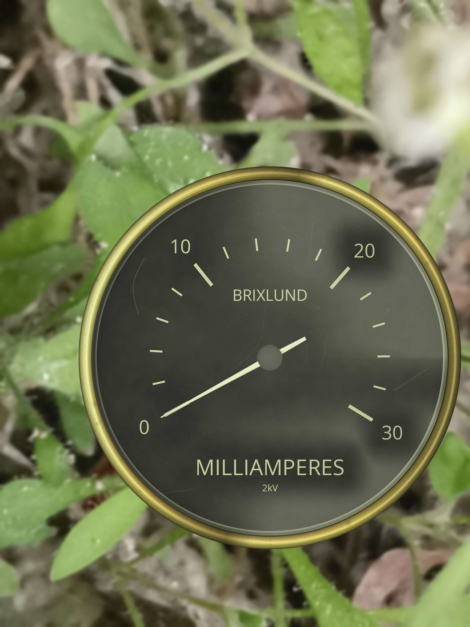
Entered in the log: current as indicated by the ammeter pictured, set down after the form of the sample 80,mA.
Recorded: 0,mA
